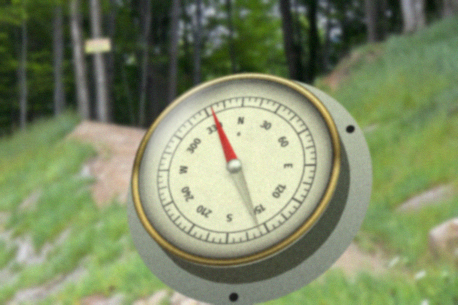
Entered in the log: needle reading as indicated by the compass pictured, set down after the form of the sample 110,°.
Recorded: 335,°
